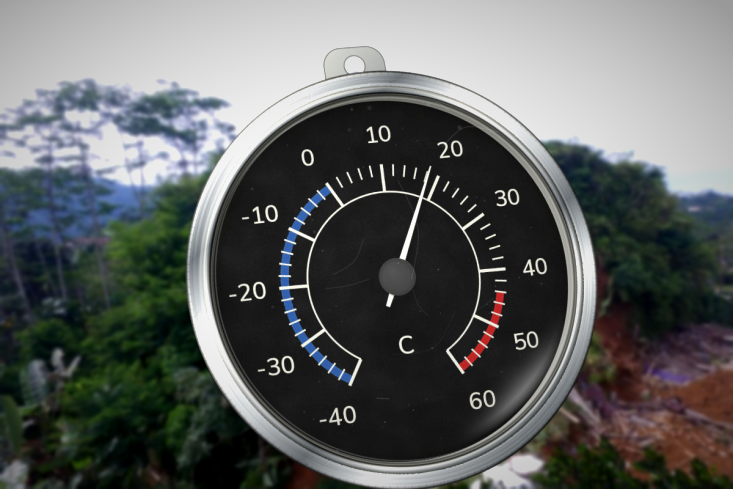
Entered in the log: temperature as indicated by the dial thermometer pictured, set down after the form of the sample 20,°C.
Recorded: 18,°C
